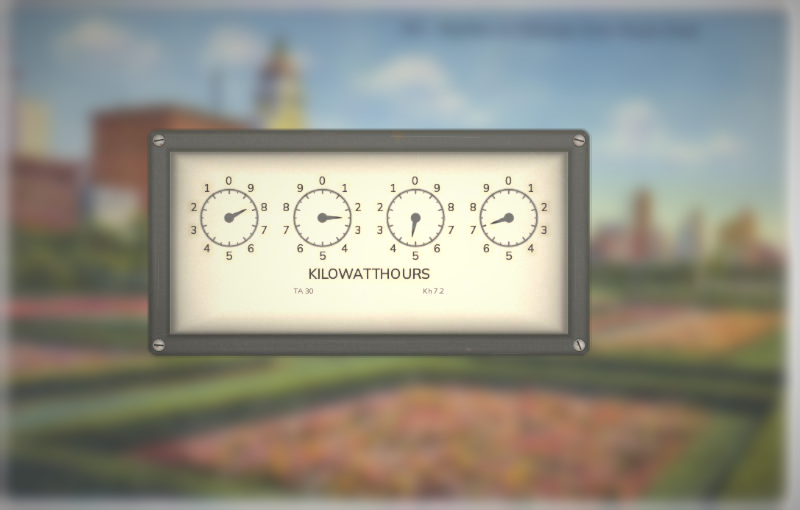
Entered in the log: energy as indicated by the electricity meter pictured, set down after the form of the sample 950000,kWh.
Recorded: 8247,kWh
